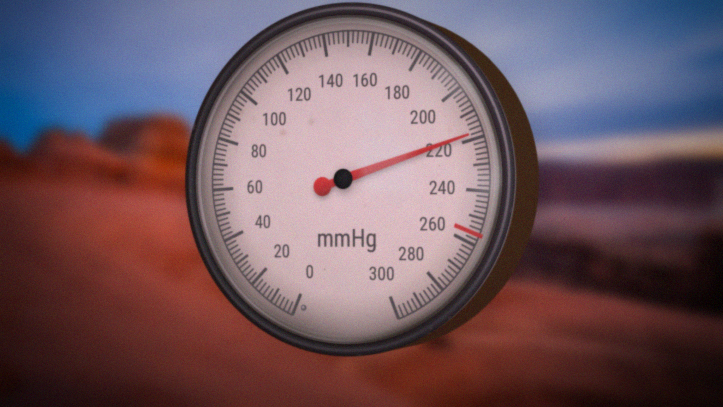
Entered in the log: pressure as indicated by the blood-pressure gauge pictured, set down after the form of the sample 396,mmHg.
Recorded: 218,mmHg
